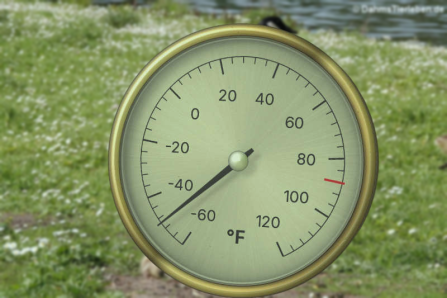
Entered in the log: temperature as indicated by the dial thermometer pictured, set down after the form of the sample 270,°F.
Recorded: -50,°F
